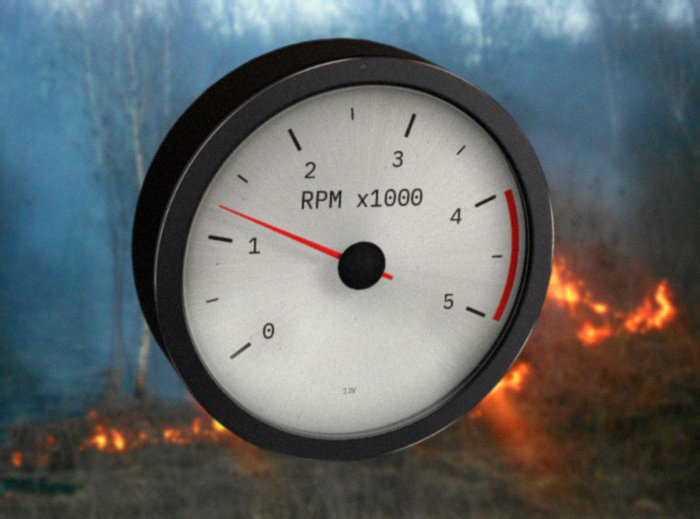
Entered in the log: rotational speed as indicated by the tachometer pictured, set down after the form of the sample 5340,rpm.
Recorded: 1250,rpm
